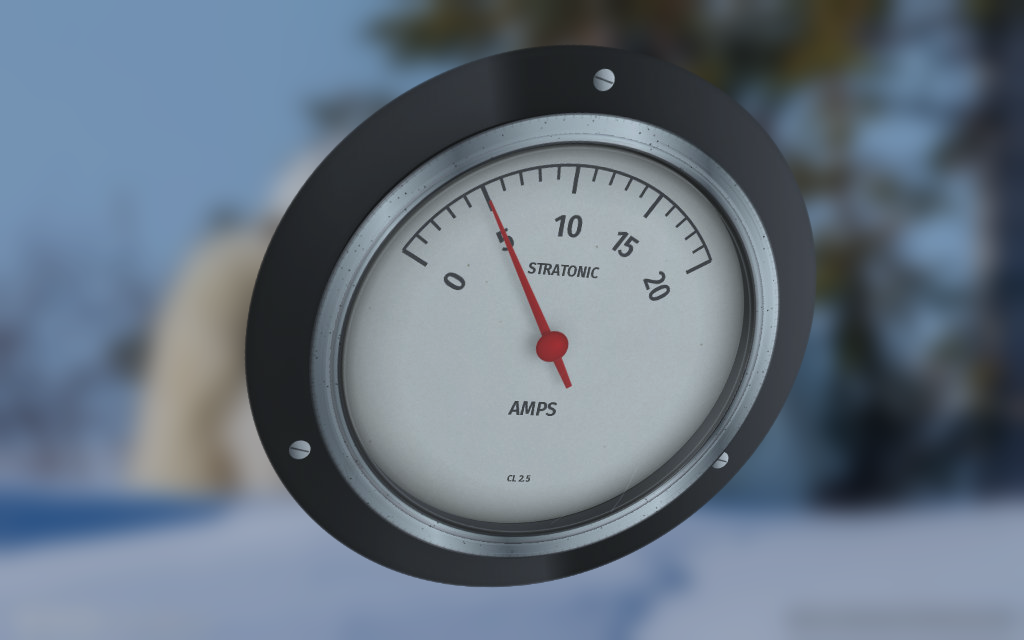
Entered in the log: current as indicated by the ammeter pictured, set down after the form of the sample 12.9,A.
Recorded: 5,A
